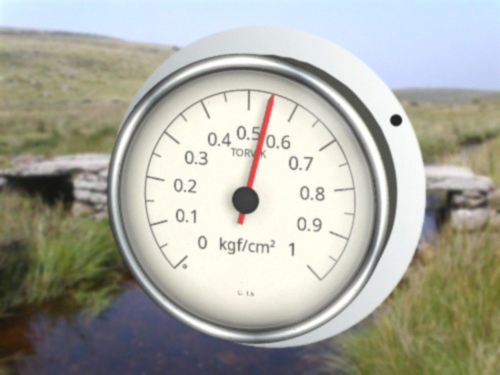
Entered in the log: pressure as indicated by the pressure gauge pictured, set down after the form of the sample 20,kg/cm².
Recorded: 0.55,kg/cm²
